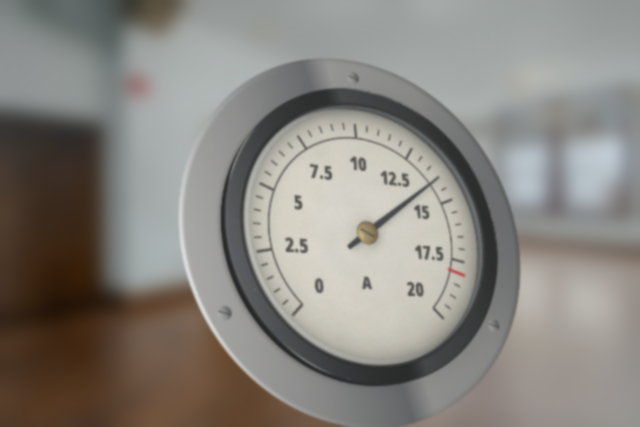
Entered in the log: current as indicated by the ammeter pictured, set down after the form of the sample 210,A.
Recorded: 14,A
